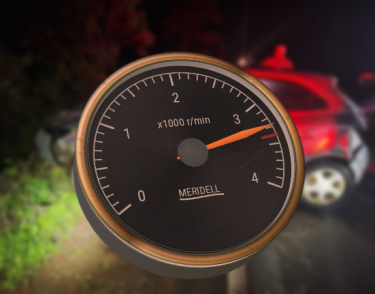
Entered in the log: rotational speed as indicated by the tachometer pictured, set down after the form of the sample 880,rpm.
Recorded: 3300,rpm
